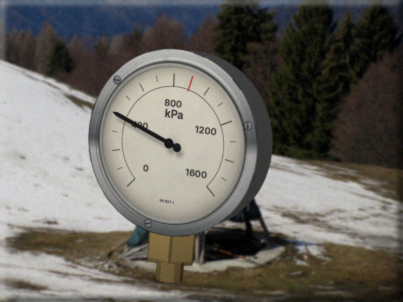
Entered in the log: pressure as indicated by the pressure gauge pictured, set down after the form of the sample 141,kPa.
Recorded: 400,kPa
